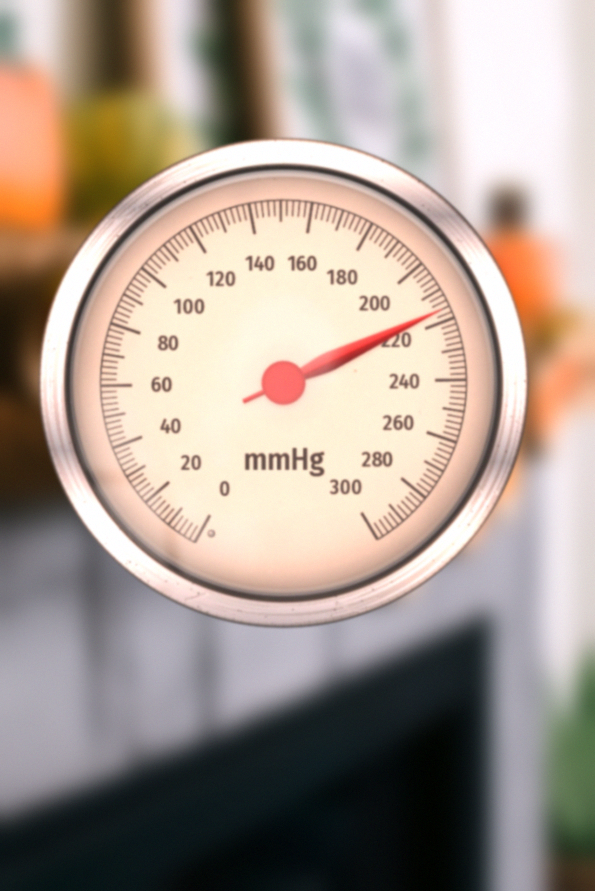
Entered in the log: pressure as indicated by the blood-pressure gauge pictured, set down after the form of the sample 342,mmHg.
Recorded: 216,mmHg
